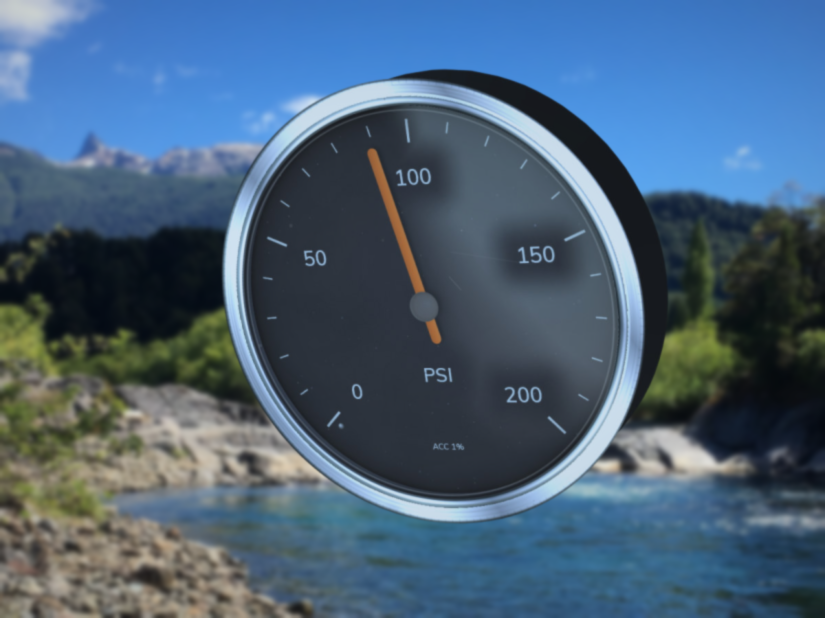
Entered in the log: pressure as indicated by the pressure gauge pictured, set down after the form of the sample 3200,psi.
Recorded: 90,psi
